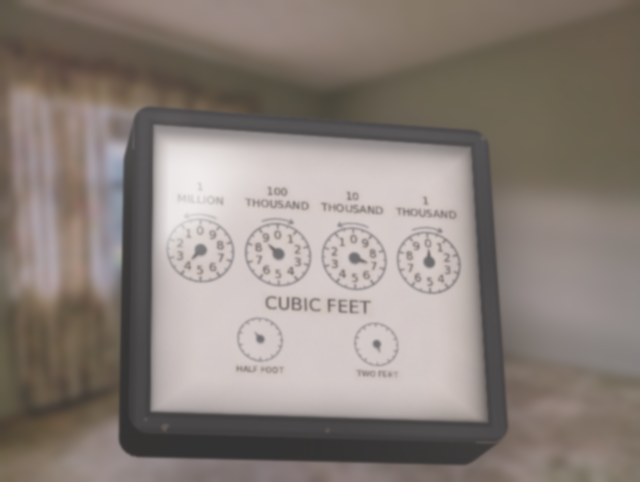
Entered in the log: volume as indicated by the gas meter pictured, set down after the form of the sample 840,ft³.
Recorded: 387000,ft³
